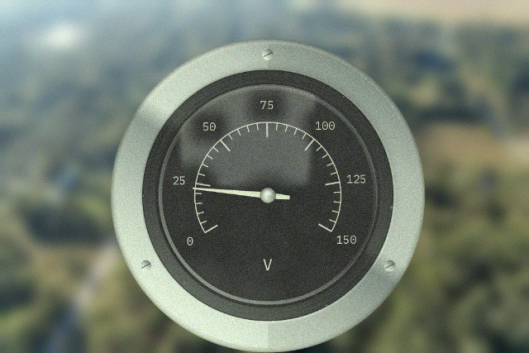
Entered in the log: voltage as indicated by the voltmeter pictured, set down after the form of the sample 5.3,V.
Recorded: 22.5,V
